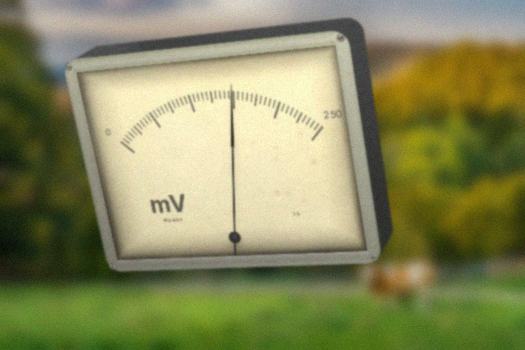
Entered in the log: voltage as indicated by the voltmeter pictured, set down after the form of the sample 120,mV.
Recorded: 150,mV
